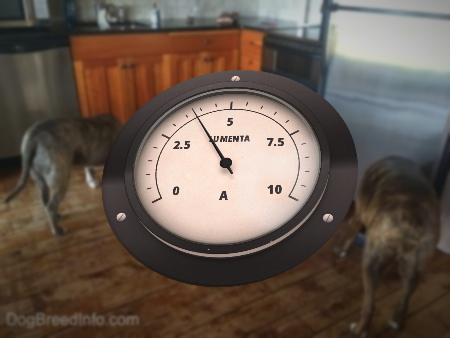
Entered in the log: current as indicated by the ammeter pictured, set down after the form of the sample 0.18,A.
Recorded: 3.75,A
